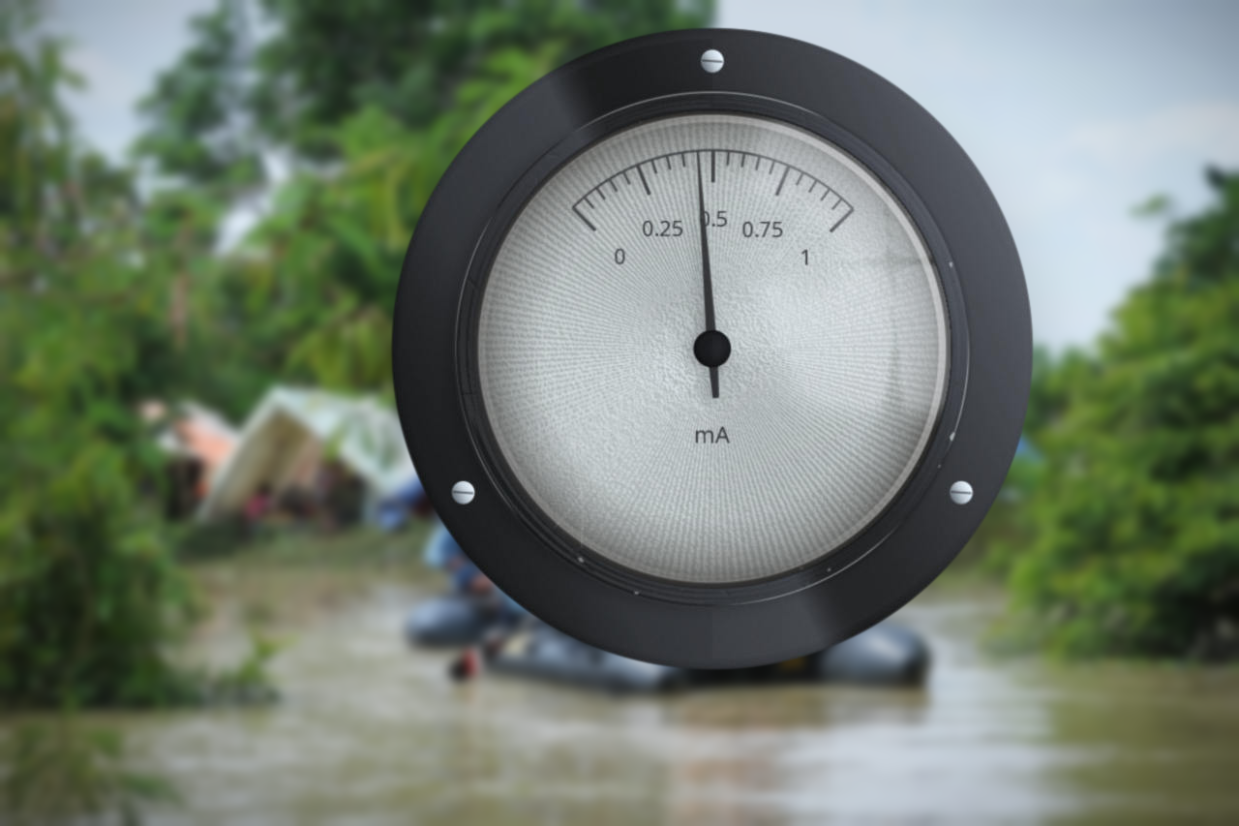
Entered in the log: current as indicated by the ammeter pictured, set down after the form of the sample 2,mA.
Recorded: 0.45,mA
